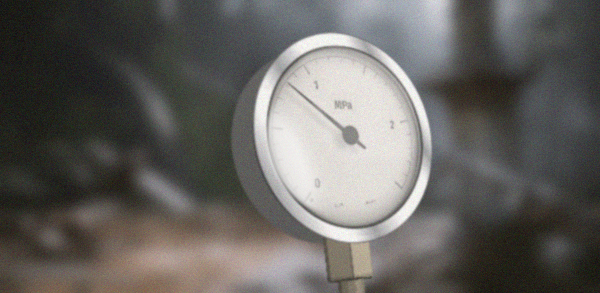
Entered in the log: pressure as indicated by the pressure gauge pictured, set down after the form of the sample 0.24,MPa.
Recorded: 0.8,MPa
